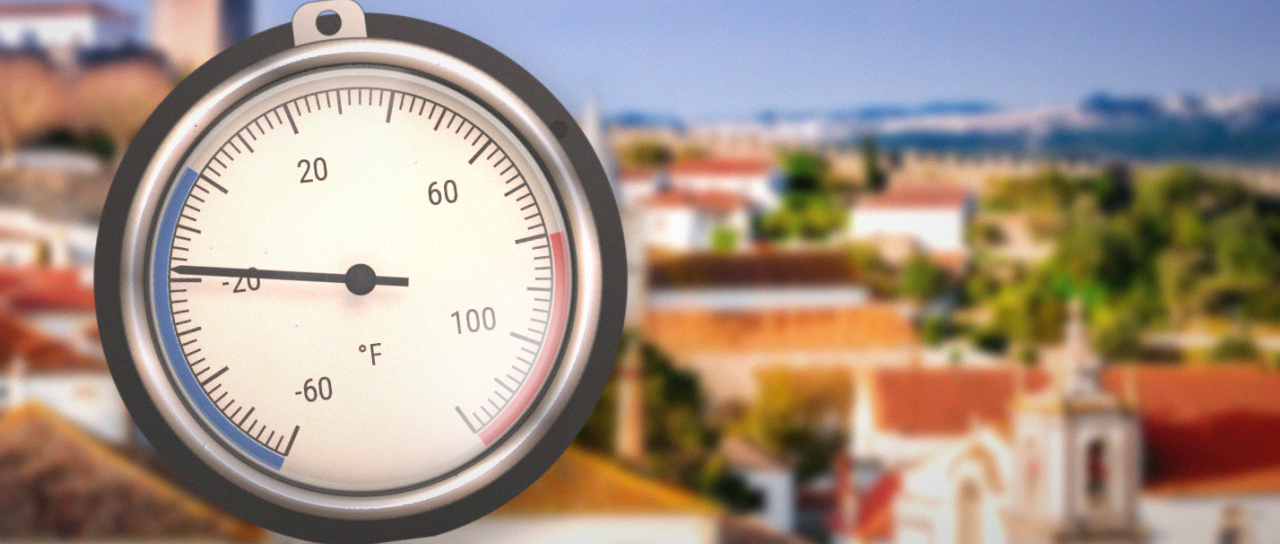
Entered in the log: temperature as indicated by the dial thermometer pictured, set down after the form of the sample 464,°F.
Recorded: -18,°F
